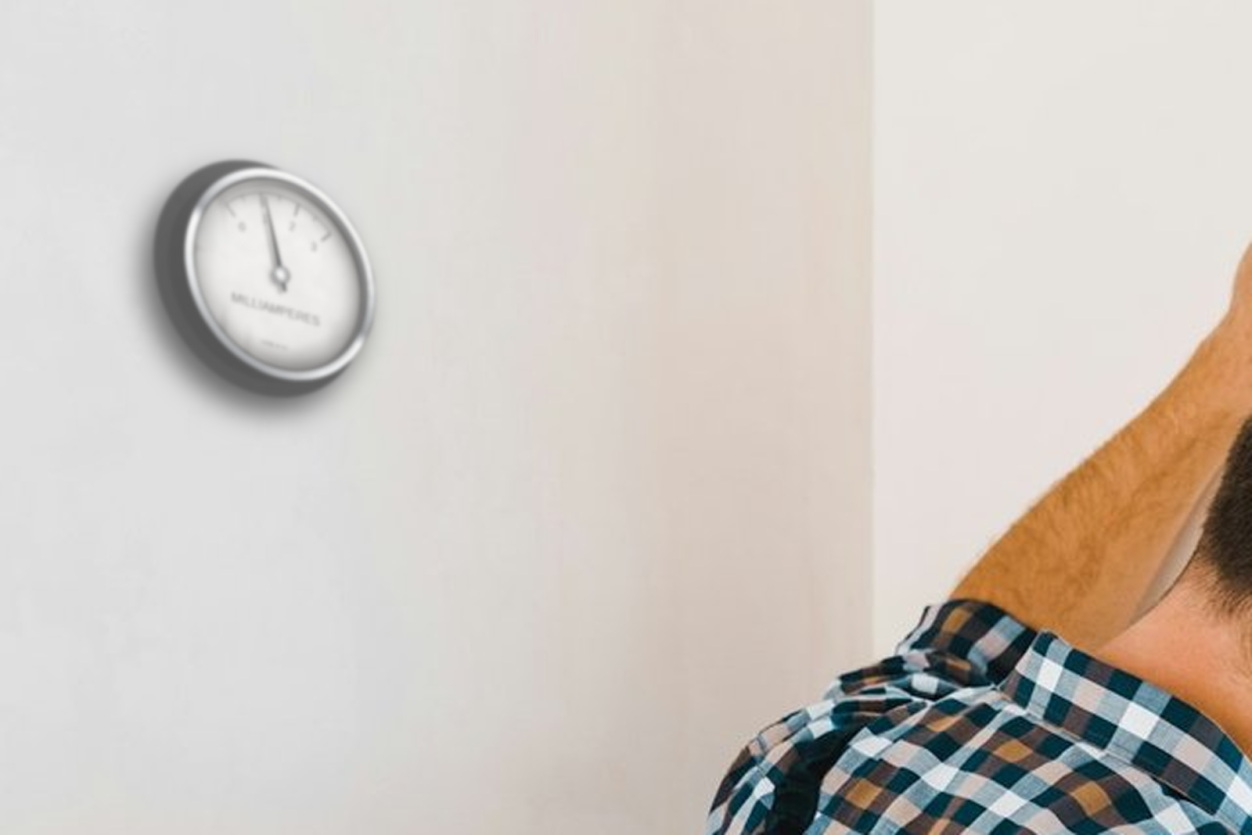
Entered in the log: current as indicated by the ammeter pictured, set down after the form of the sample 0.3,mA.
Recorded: 1,mA
